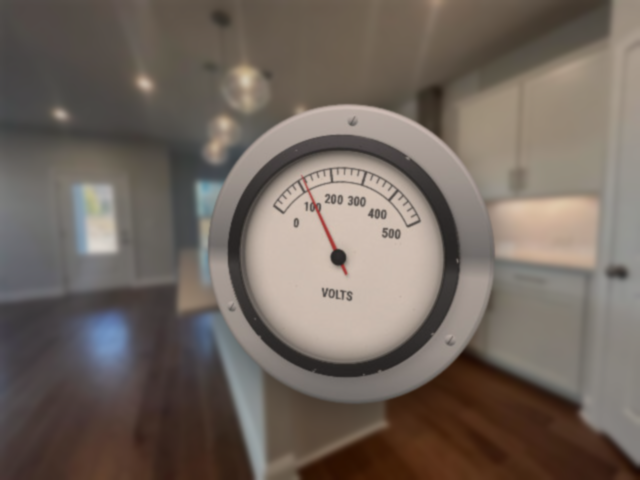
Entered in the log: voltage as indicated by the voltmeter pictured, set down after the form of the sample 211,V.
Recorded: 120,V
